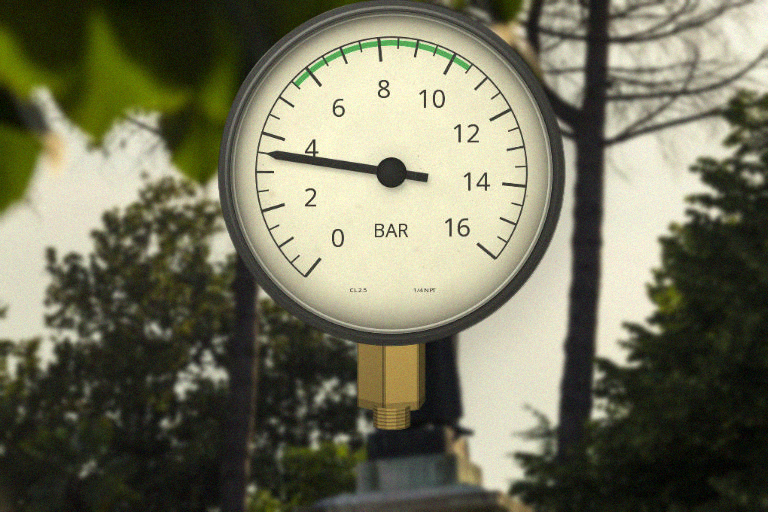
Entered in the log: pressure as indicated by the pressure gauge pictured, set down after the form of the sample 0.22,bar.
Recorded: 3.5,bar
